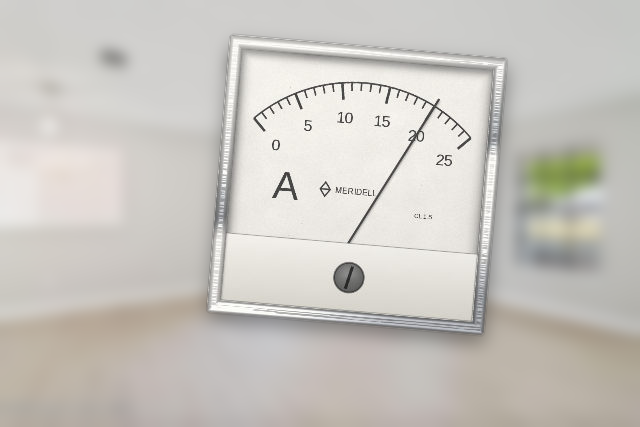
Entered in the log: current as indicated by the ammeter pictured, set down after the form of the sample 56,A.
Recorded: 20,A
